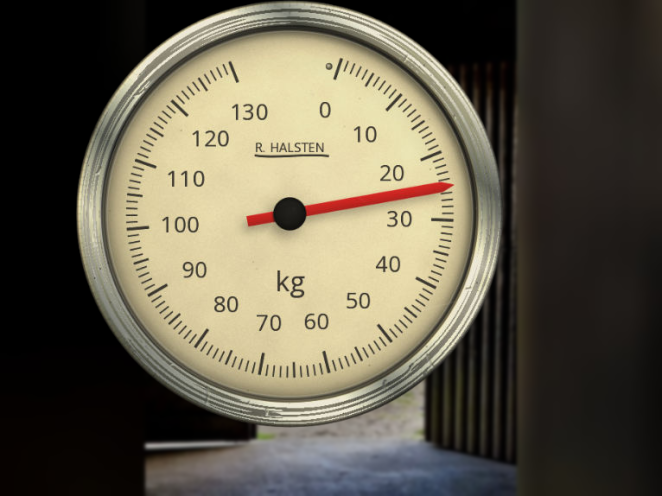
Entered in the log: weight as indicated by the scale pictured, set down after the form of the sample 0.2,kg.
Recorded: 25,kg
